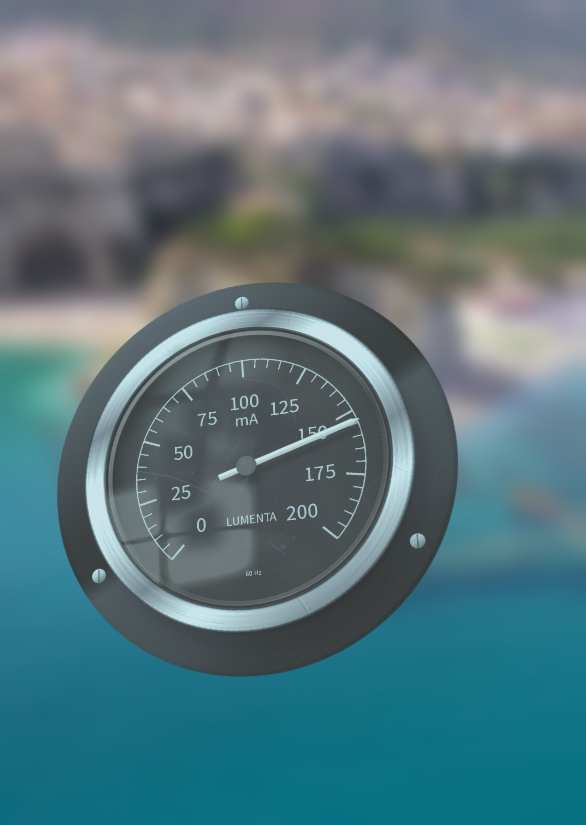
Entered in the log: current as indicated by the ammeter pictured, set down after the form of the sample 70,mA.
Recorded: 155,mA
